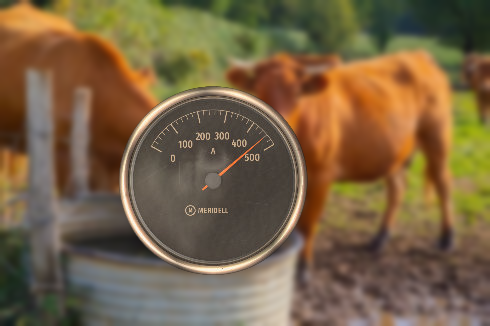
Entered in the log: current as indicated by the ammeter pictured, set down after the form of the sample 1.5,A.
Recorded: 460,A
